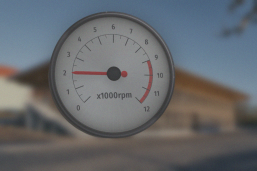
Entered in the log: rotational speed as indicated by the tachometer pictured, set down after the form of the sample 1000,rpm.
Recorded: 2000,rpm
